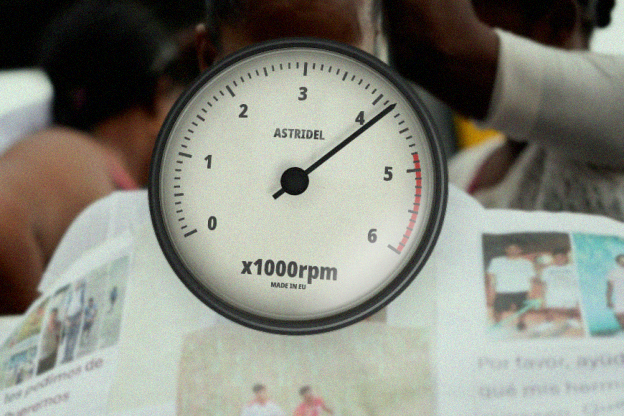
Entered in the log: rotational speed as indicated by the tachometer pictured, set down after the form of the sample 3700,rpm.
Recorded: 4200,rpm
